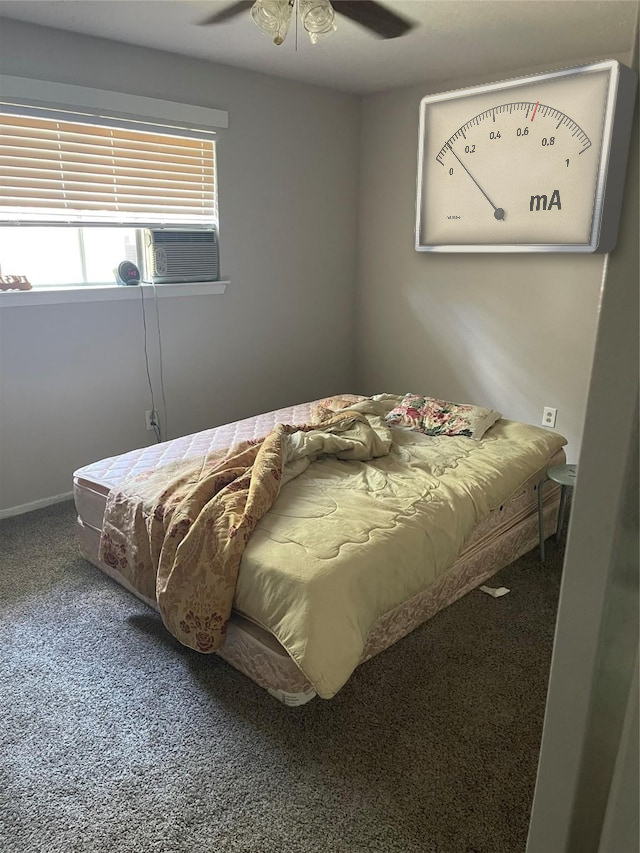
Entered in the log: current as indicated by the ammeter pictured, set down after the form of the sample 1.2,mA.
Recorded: 0.1,mA
